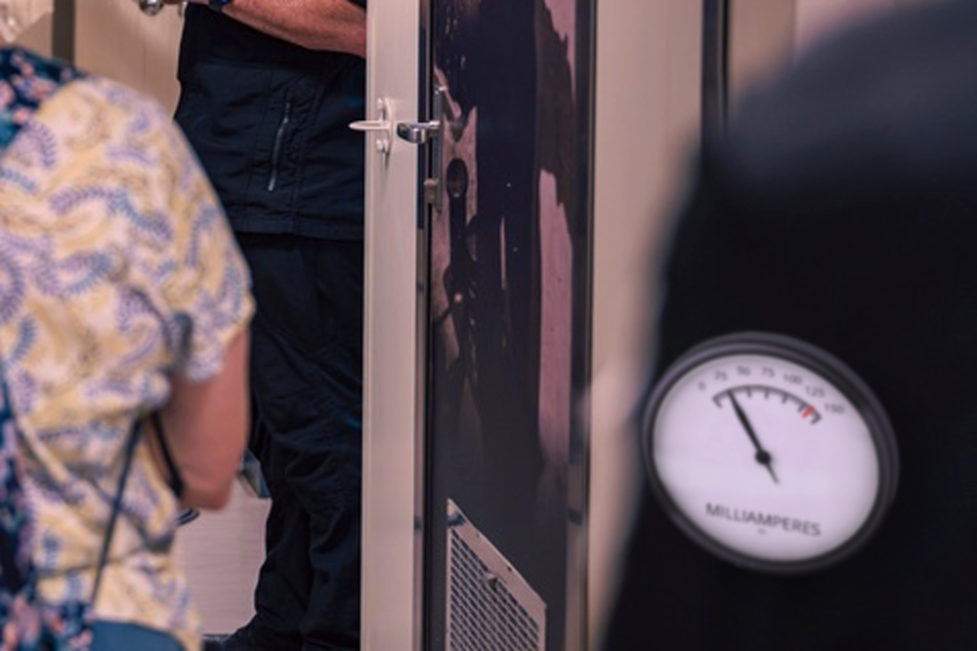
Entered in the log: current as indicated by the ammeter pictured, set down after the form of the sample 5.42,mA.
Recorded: 25,mA
